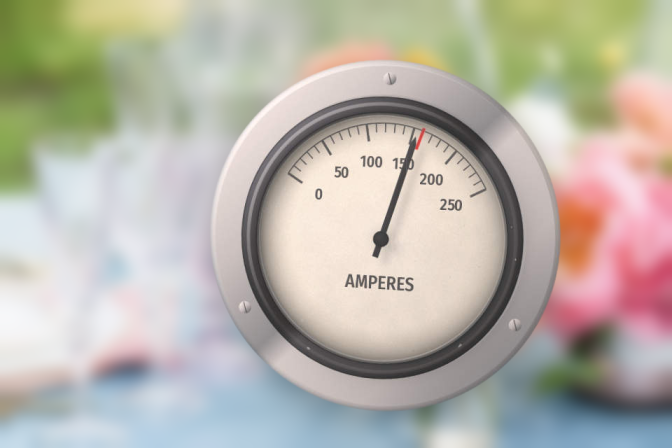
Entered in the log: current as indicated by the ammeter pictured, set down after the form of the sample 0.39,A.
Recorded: 155,A
